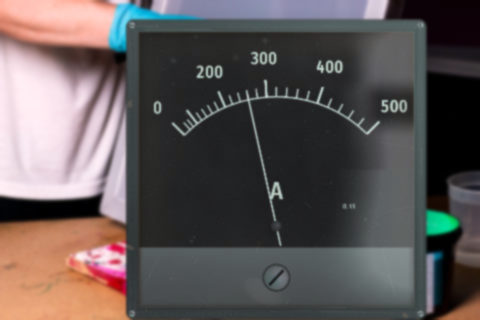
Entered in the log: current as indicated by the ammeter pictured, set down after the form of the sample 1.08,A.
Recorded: 260,A
